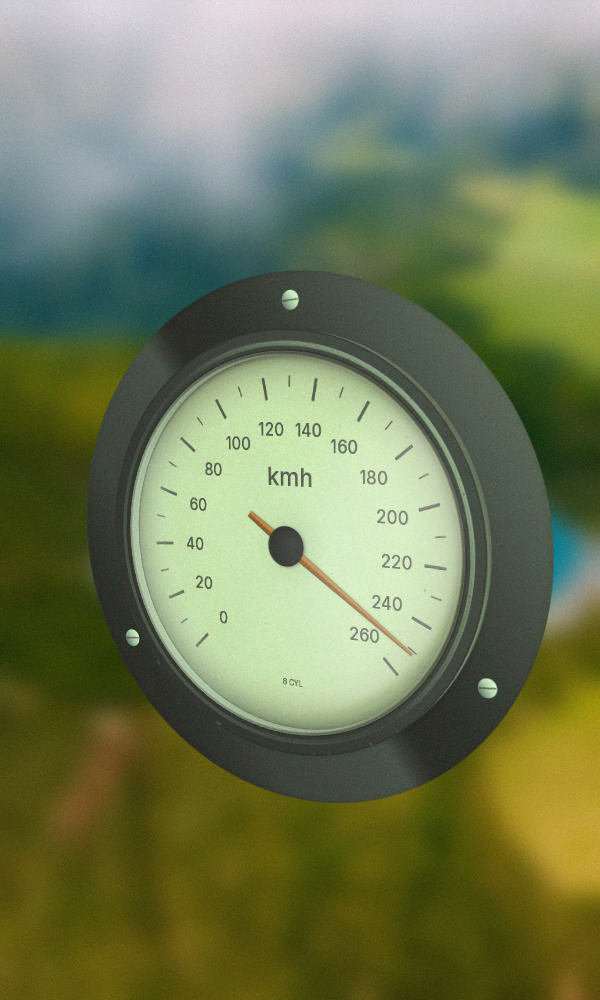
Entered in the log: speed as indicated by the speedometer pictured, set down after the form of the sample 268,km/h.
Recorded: 250,km/h
